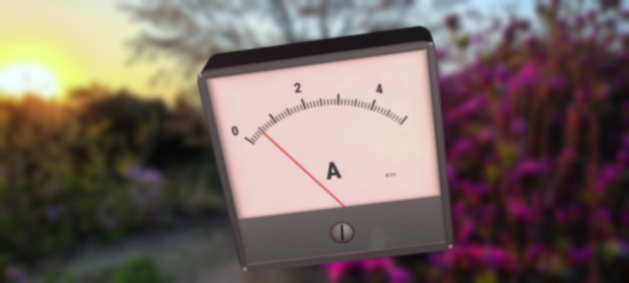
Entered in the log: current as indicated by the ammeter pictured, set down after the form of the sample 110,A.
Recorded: 0.5,A
